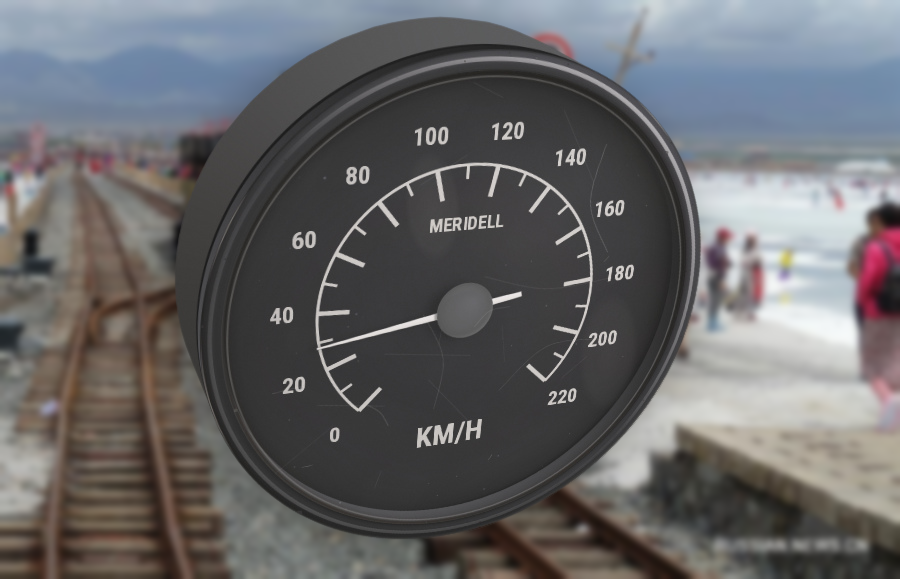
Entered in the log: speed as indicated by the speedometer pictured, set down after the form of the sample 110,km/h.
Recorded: 30,km/h
